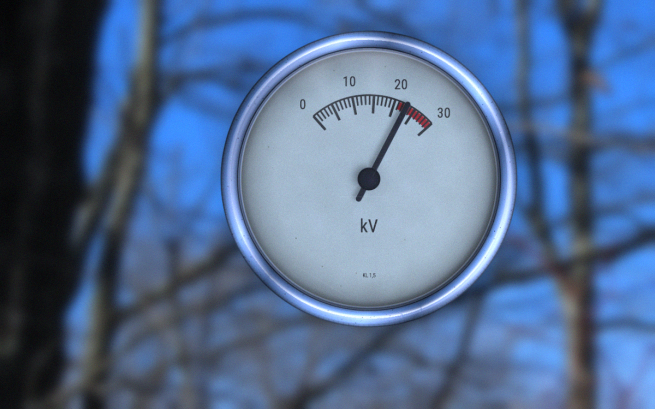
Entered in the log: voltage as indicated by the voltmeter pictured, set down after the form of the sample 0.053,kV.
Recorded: 23,kV
